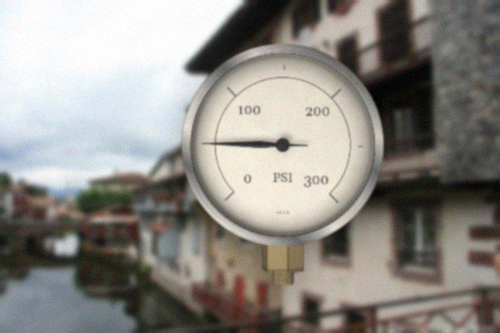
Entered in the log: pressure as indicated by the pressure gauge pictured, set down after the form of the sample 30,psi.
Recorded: 50,psi
